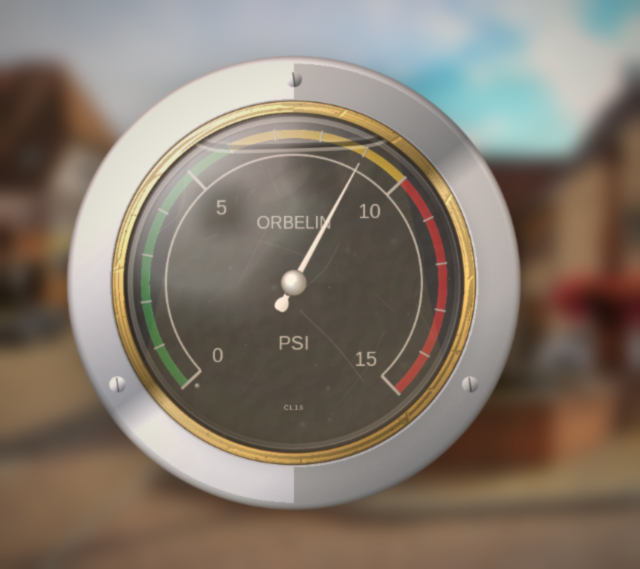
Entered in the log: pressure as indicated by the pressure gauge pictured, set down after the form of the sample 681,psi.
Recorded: 9,psi
